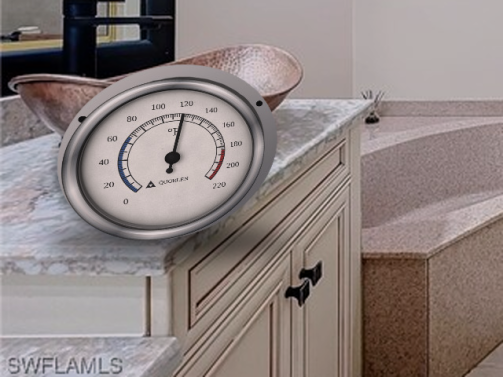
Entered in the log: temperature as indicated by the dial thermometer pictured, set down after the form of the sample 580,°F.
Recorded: 120,°F
